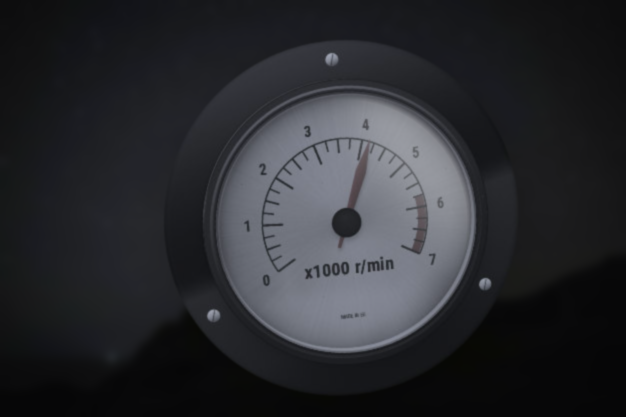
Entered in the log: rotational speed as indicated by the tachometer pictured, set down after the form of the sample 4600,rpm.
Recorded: 4125,rpm
